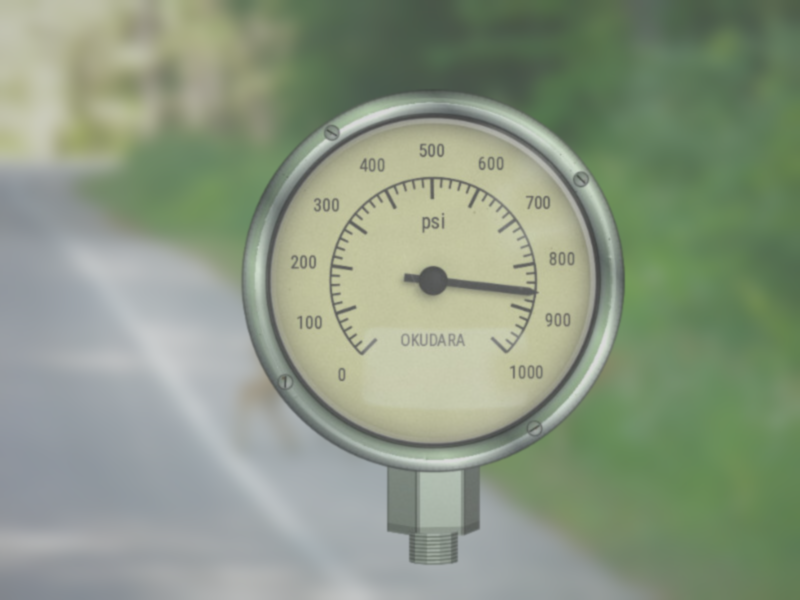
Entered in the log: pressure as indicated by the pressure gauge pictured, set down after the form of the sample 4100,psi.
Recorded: 860,psi
